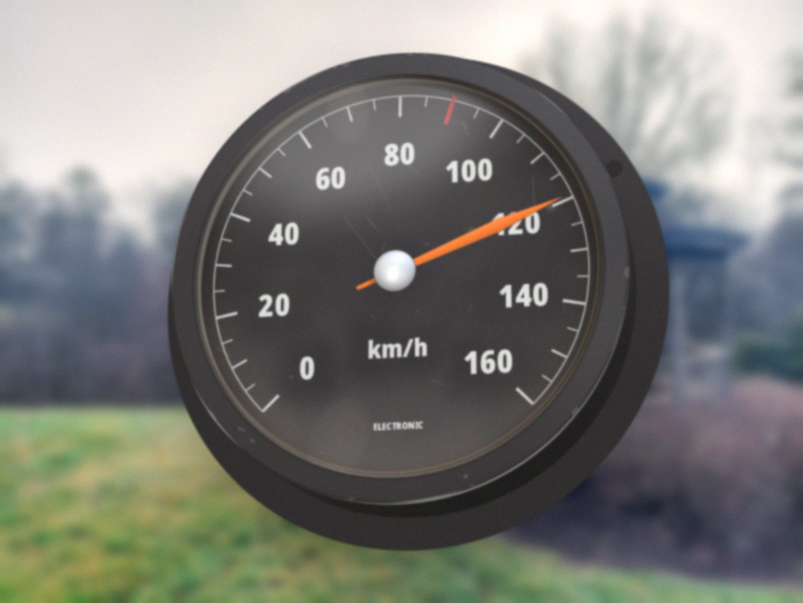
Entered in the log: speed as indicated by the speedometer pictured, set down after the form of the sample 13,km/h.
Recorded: 120,km/h
